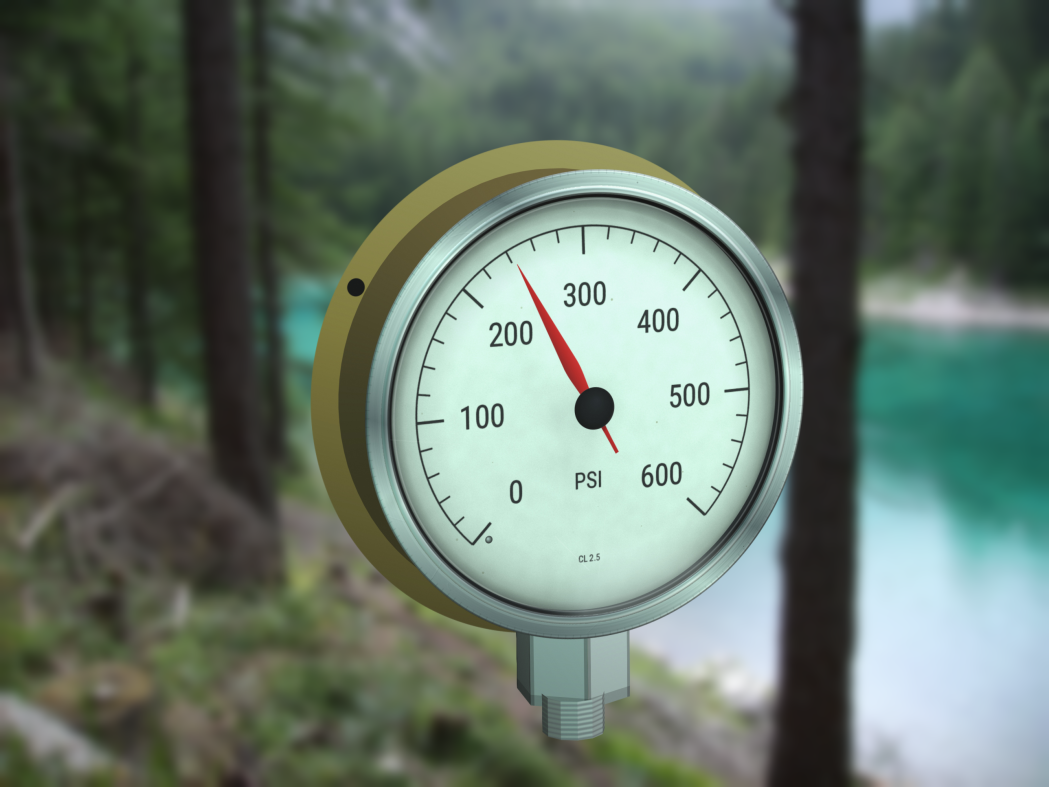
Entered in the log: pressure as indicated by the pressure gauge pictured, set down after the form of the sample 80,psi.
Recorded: 240,psi
